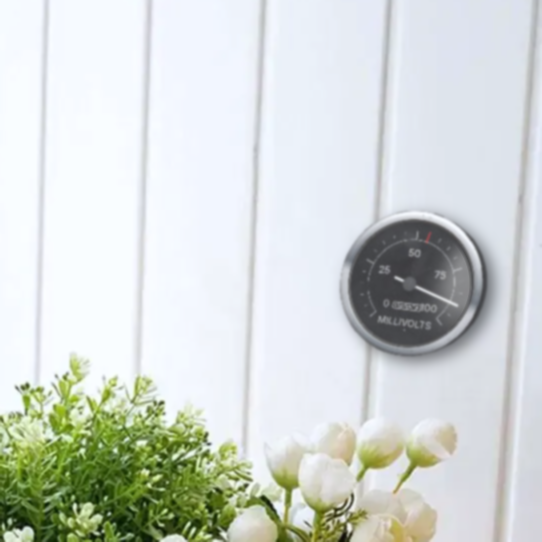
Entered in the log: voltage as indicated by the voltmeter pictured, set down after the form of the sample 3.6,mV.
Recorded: 90,mV
